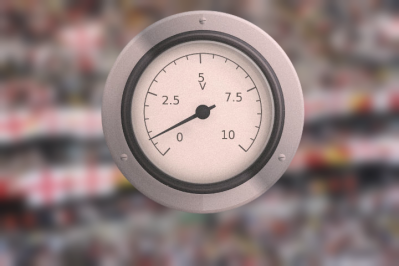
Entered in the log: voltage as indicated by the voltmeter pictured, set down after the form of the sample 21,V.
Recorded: 0.75,V
